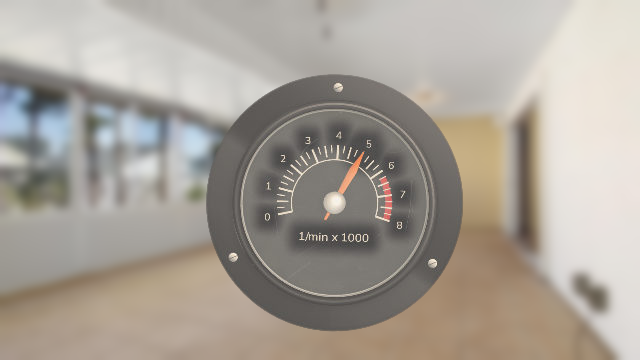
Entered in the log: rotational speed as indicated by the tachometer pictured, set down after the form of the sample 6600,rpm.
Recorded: 5000,rpm
